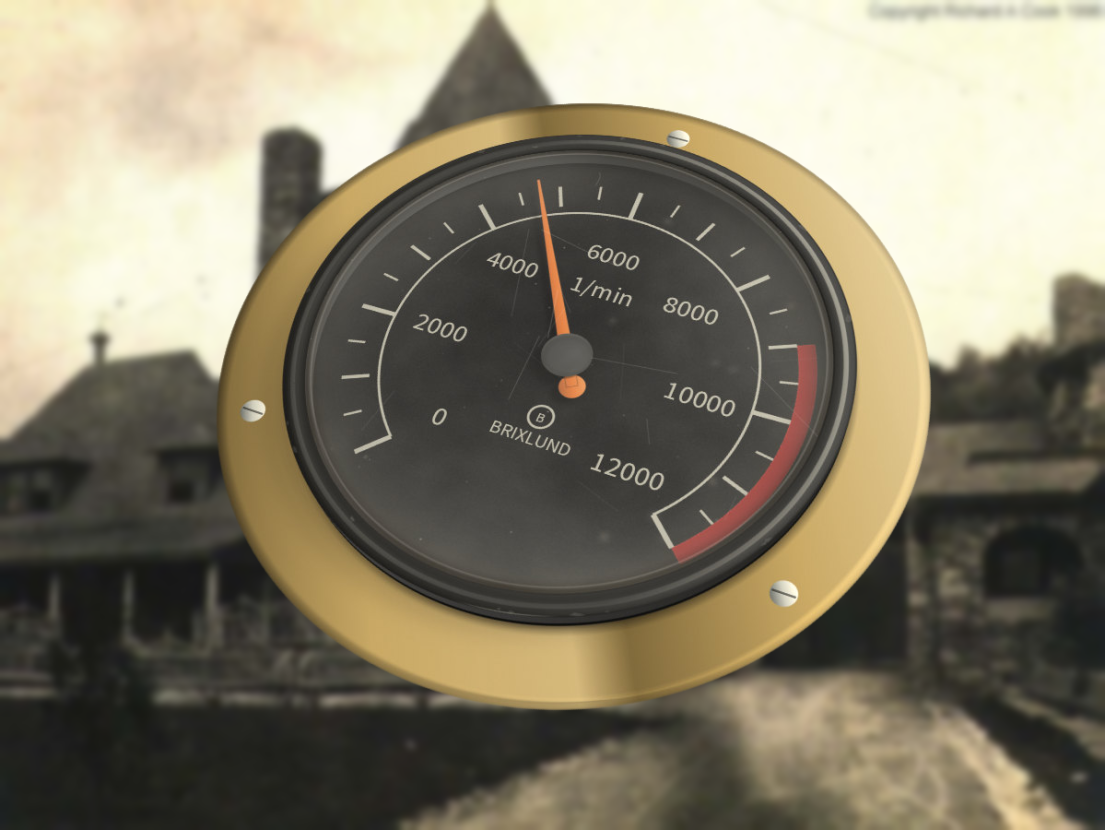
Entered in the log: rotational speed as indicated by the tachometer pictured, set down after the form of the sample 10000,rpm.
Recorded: 4750,rpm
